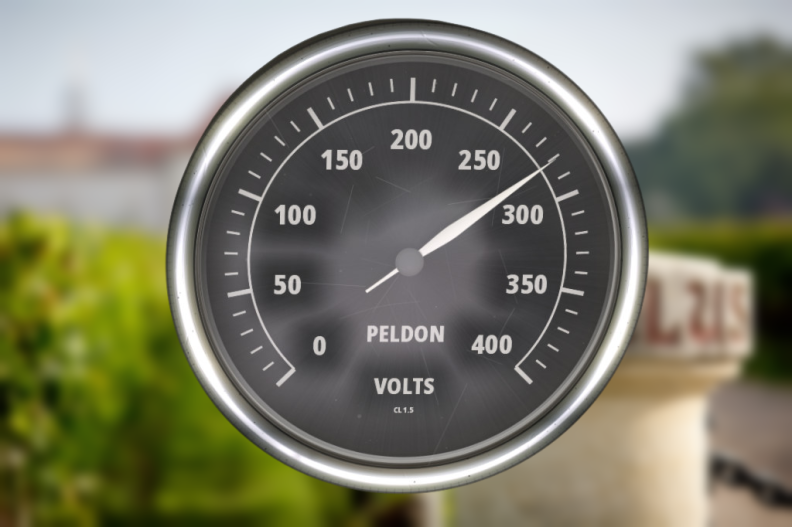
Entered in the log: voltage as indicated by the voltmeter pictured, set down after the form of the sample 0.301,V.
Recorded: 280,V
